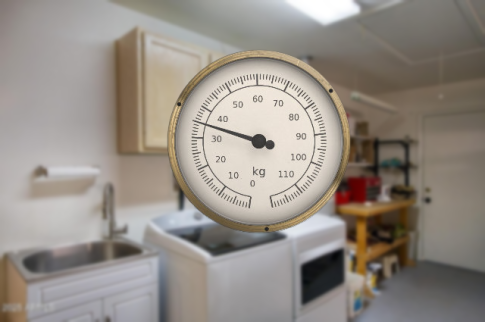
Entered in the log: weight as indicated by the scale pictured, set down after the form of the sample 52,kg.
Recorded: 35,kg
